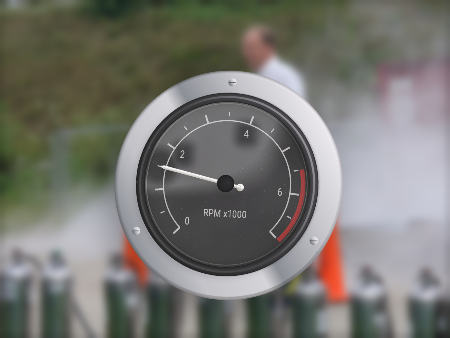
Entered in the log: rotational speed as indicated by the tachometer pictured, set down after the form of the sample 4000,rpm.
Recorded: 1500,rpm
